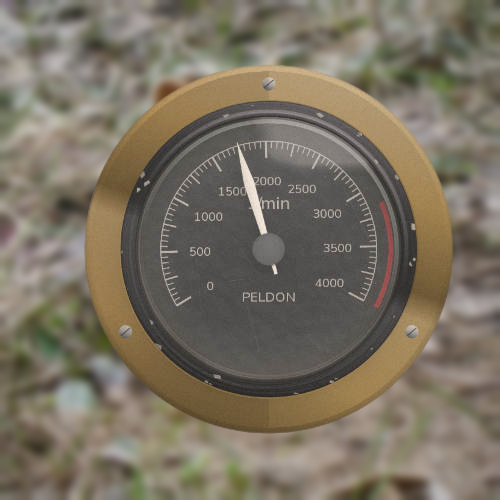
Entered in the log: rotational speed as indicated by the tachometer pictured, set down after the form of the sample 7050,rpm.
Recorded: 1750,rpm
